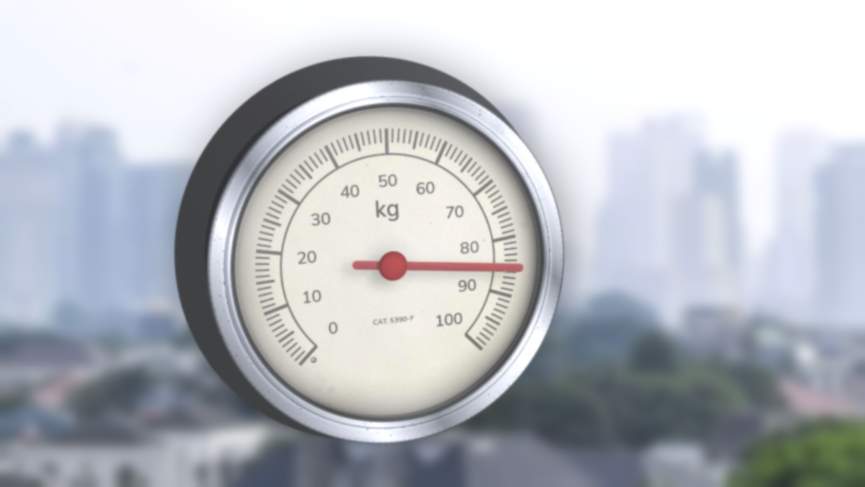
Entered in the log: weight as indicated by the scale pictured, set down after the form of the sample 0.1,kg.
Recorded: 85,kg
